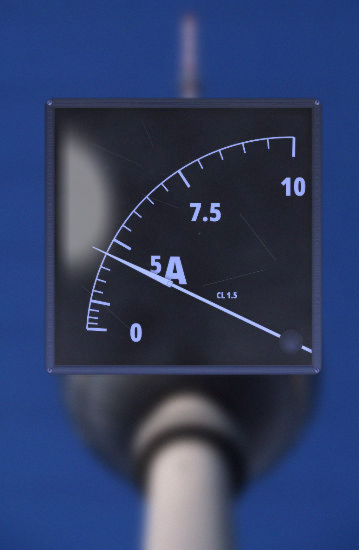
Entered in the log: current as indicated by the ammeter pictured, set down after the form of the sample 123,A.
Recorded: 4.5,A
